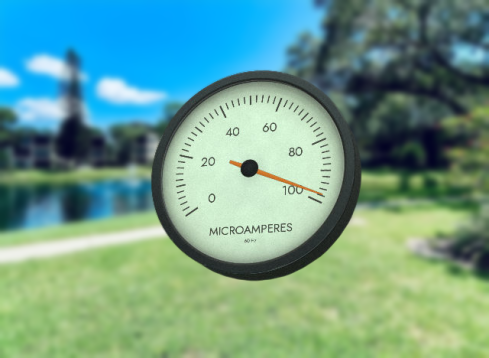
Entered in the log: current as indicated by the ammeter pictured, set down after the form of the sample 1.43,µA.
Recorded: 98,µA
